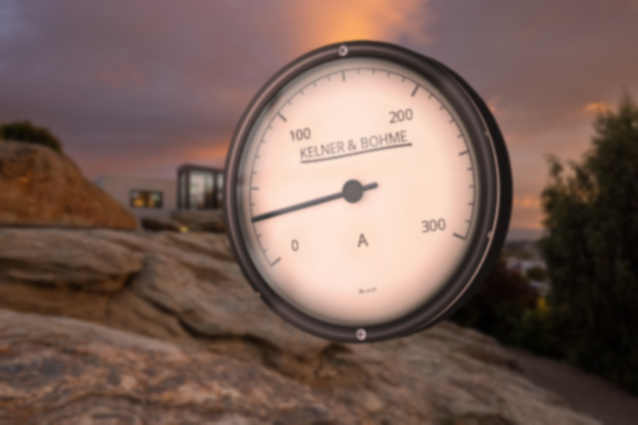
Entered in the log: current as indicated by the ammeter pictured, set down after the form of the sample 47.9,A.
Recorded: 30,A
